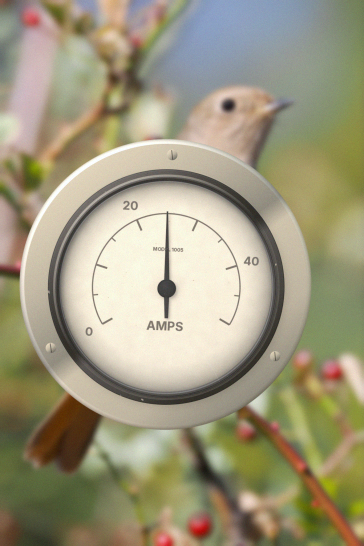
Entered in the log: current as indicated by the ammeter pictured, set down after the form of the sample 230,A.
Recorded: 25,A
